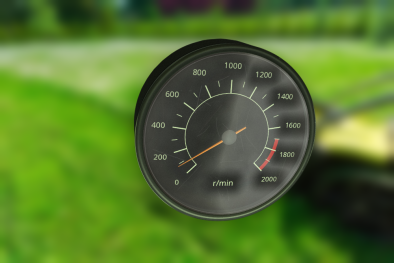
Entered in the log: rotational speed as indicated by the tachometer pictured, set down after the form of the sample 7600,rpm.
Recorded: 100,rpm
